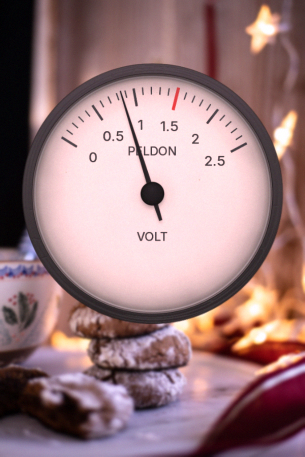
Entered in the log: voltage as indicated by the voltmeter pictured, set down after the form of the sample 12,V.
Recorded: 0.85,V
